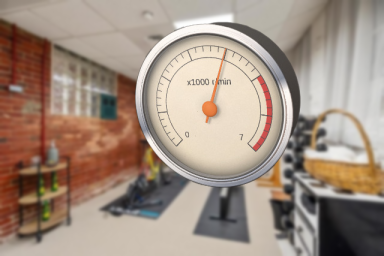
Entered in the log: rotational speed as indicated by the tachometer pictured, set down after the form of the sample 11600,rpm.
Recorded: 4000,rpm
